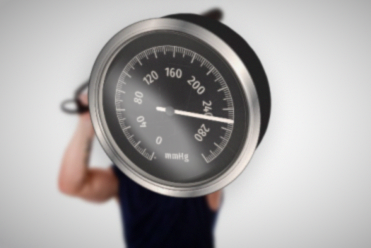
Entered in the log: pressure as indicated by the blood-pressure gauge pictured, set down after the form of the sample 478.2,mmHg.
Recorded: 250,mmHg
